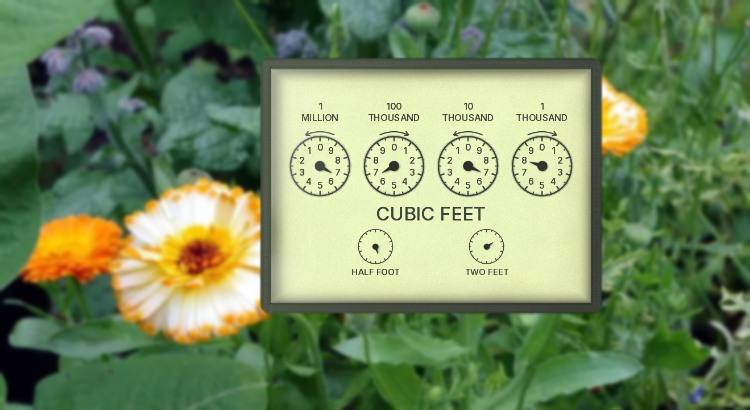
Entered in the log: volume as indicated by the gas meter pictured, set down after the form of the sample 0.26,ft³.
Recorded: 666800,ft³
